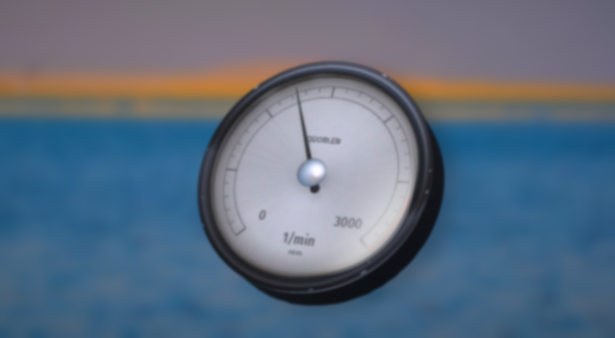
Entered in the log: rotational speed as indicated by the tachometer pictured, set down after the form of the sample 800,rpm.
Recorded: 1250,rpm
